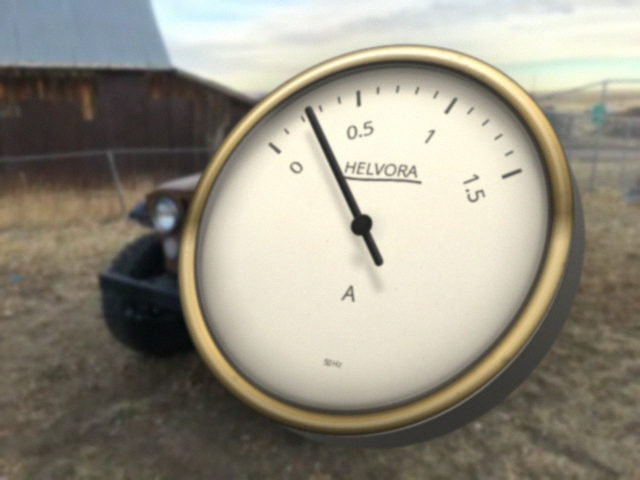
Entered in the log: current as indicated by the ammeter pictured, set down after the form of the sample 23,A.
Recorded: 0.25,A
